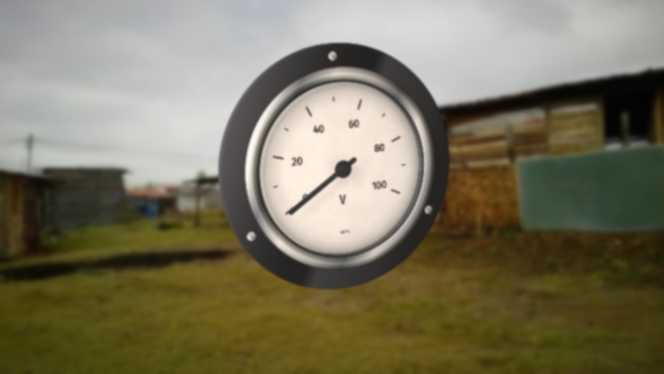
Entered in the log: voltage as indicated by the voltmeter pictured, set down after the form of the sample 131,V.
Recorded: 0,V
